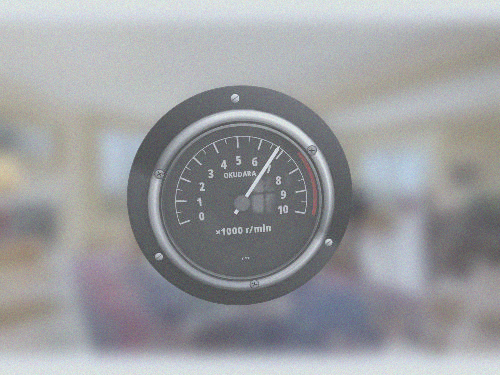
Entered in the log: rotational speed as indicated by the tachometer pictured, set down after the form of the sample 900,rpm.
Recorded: 6750,rpm
